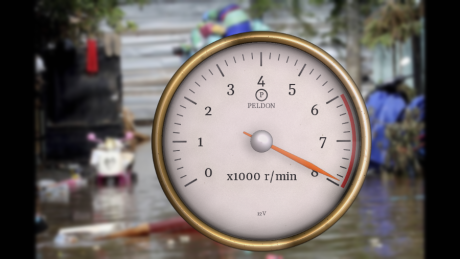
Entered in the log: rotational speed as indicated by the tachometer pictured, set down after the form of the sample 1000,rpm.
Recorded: 7900,rpm
